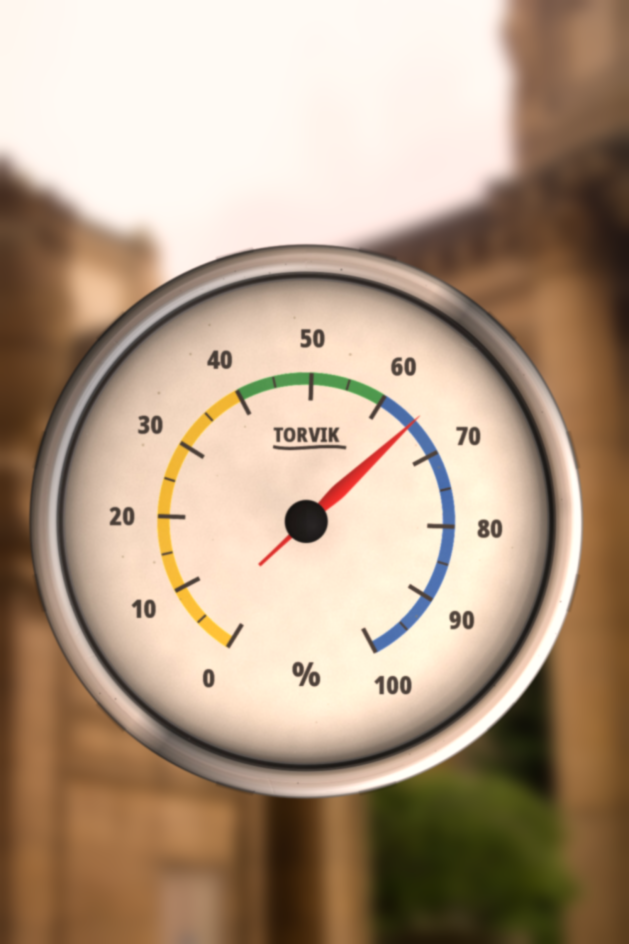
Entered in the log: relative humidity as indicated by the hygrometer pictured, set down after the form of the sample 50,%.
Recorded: 65,%
